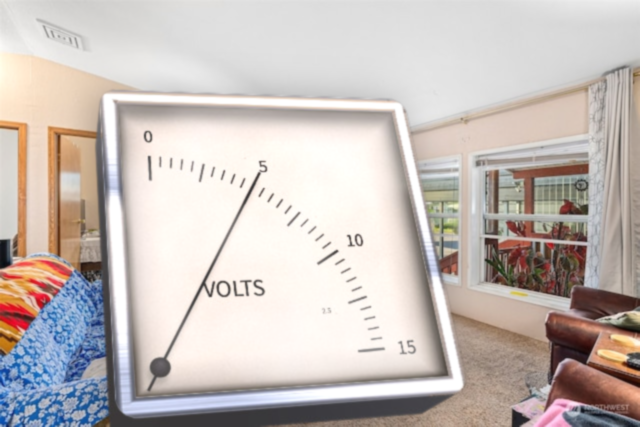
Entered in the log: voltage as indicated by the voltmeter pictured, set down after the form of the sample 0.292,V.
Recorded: 5,V
